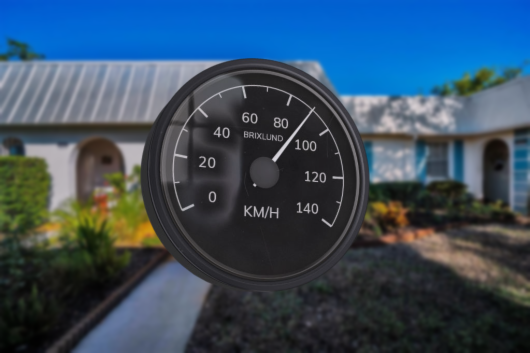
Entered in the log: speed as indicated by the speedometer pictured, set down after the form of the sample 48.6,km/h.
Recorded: 90,km/h
